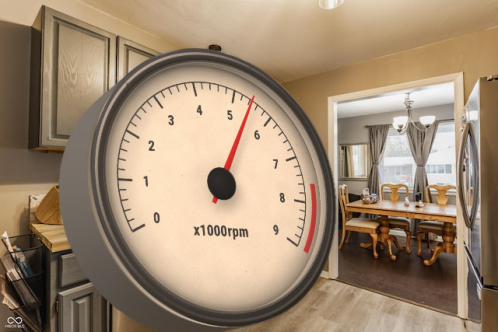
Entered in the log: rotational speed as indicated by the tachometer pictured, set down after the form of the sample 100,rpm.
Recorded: 5400,rpm
